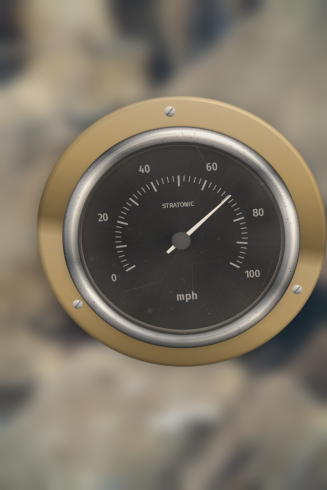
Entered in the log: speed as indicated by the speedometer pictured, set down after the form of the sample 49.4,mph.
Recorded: 70,mph
